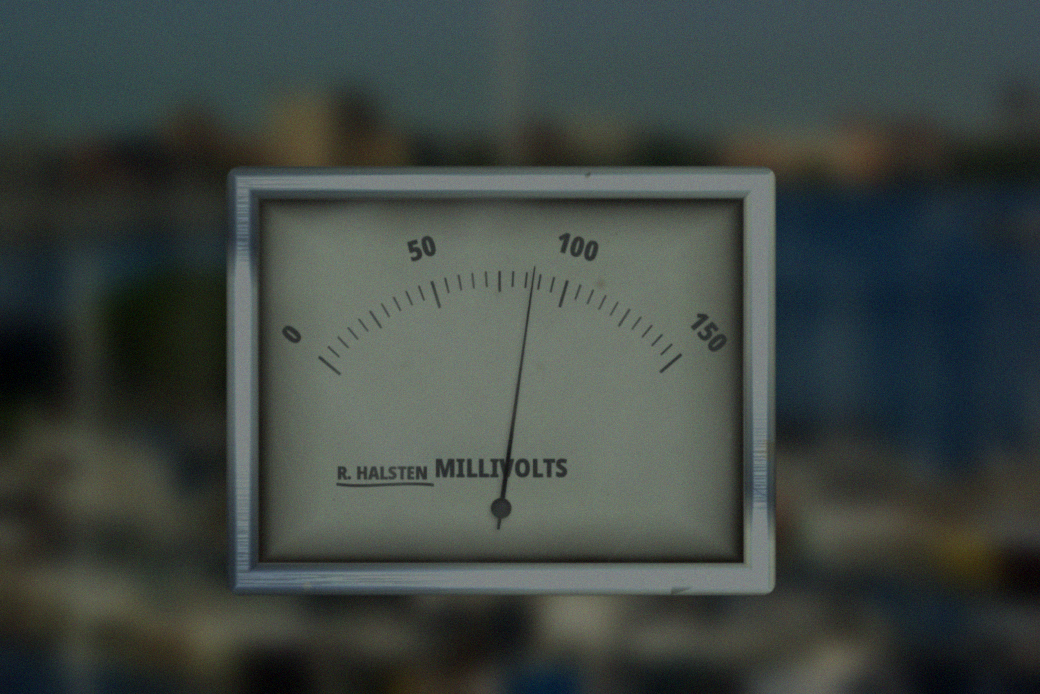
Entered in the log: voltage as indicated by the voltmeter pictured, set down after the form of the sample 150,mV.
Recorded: 87.5,mV
